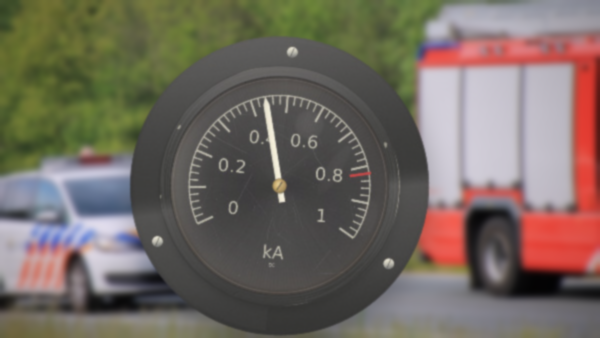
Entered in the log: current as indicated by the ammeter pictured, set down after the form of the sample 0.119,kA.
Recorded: 0.44,kA
